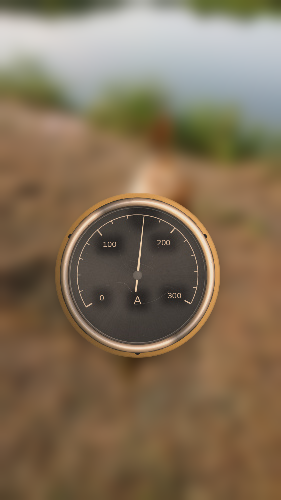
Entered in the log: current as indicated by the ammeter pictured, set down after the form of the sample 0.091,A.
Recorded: 160,A
